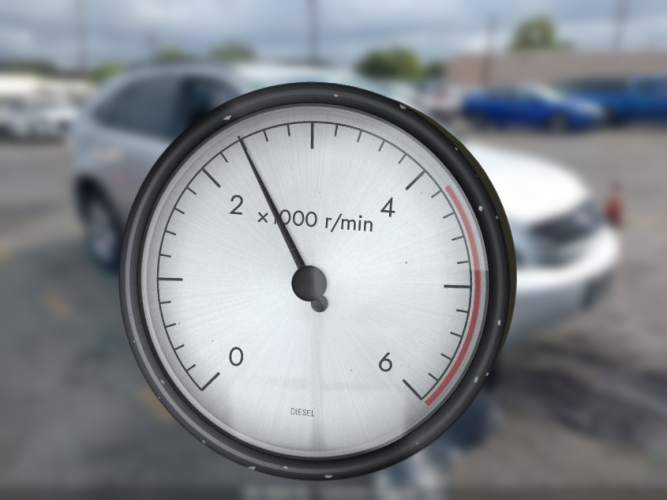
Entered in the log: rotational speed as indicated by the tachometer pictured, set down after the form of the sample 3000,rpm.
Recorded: 2400,rpm
